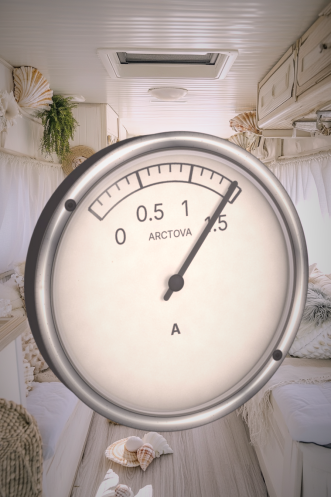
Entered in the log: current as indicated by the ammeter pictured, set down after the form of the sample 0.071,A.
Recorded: 1.4,A
